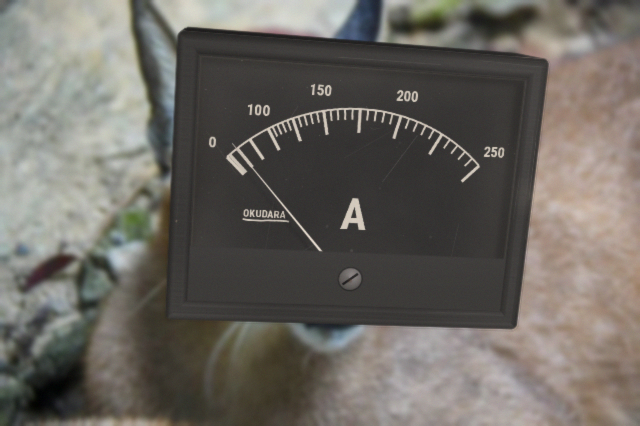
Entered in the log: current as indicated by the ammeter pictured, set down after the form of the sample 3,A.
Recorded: 50,A
